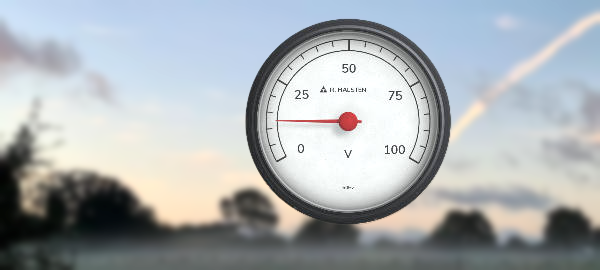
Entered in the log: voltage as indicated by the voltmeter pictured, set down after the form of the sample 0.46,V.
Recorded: 12.5,V
